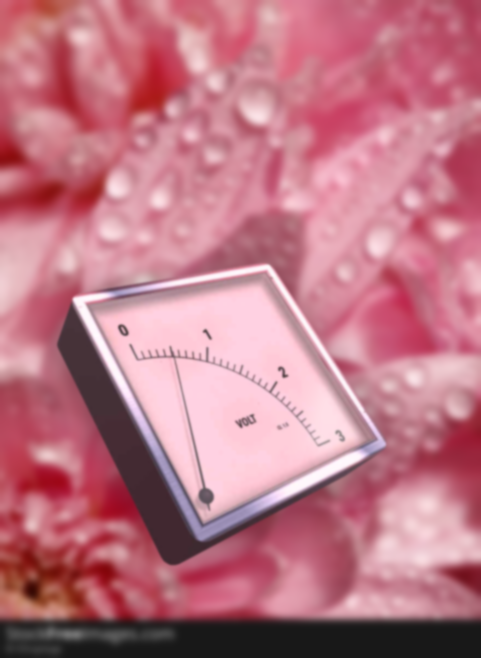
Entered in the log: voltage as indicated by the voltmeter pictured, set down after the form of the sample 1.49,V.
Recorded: 0.5,V
